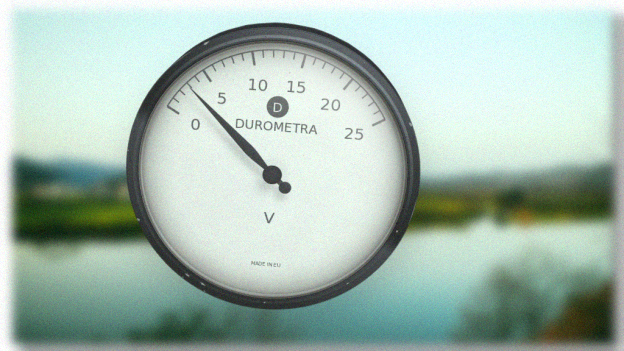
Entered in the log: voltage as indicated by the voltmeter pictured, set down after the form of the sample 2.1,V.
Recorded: 3,V
